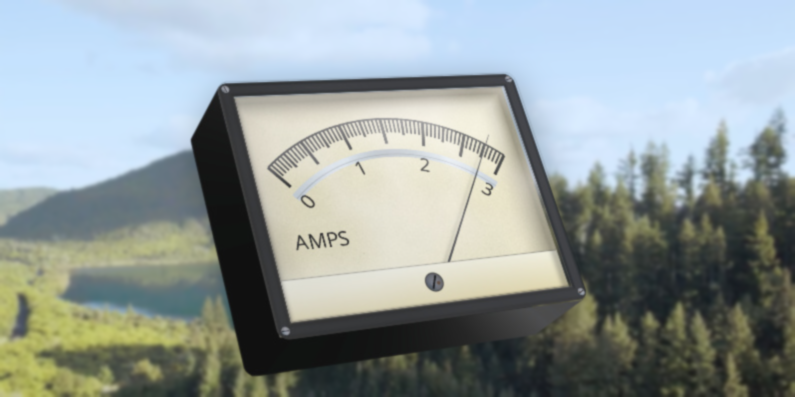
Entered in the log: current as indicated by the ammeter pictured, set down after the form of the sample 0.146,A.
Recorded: 2.75,A
